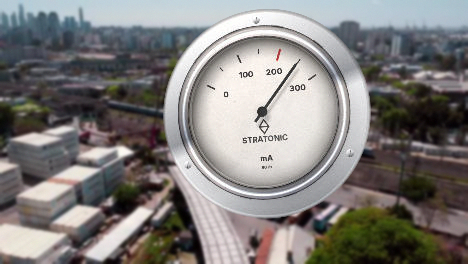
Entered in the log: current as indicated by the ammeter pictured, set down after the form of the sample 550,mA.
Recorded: 250,mA
